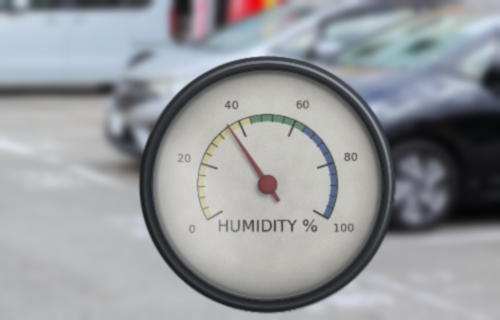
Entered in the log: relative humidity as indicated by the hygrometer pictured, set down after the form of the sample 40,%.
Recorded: 36,%
